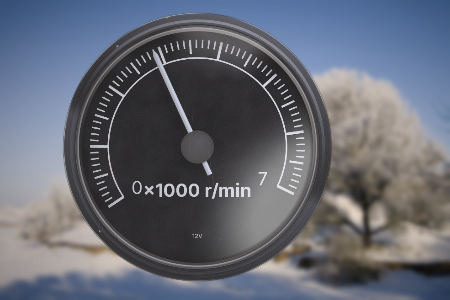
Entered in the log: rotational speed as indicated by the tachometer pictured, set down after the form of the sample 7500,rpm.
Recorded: 2900,rpm
